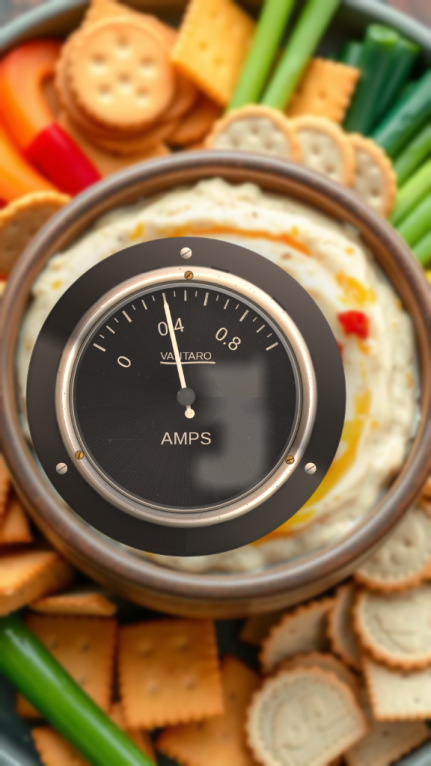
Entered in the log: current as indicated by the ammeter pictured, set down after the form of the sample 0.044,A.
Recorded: 0.4,A
